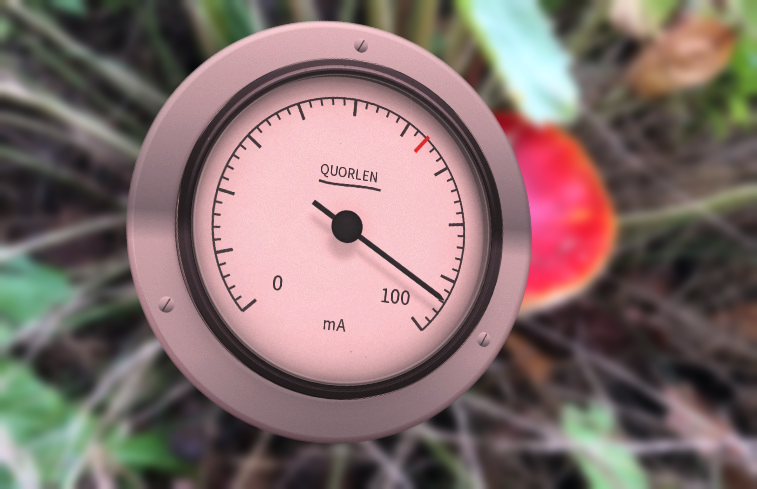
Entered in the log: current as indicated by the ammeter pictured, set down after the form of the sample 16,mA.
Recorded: 94,mA
